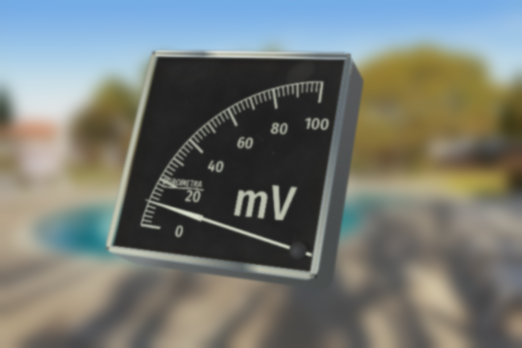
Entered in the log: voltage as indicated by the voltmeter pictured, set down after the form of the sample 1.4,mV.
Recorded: 10,mV
